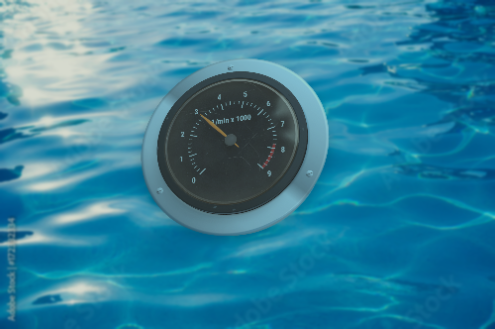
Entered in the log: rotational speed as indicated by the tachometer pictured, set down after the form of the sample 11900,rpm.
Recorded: 3000,rpm
